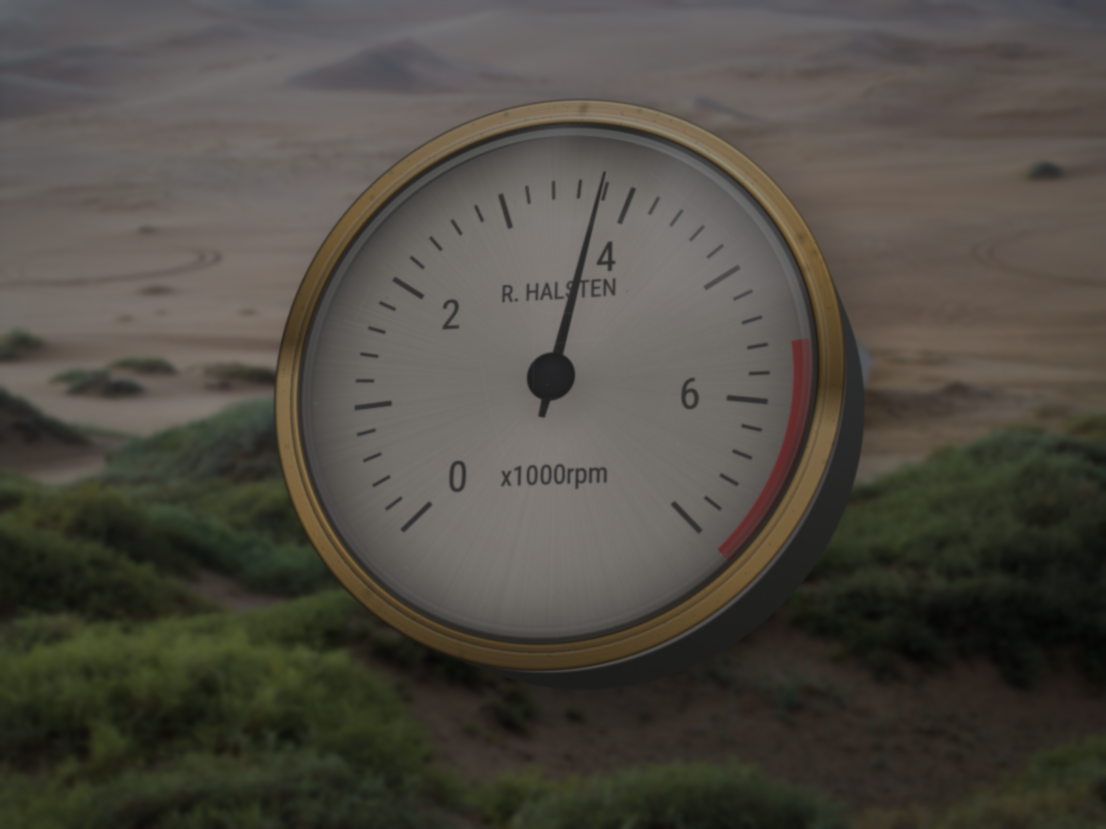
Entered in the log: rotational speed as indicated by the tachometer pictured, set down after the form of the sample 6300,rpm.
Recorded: 3800,rpm
